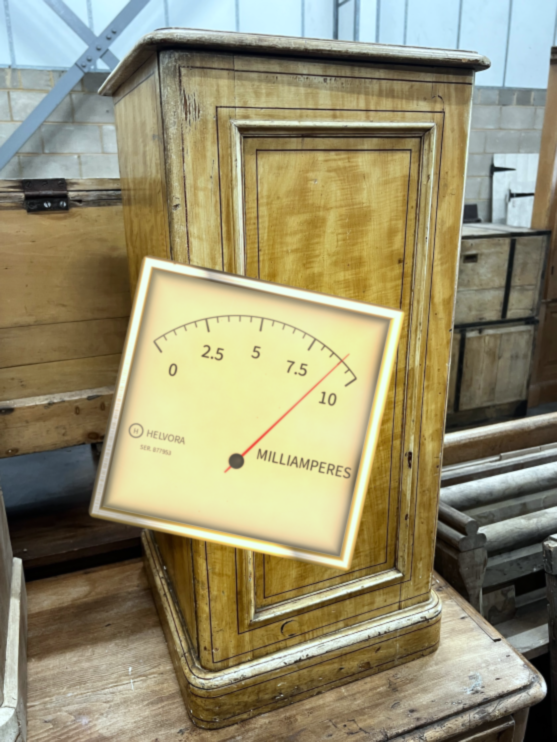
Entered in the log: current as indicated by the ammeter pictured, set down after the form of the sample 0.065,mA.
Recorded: 9,mA
